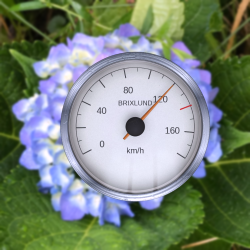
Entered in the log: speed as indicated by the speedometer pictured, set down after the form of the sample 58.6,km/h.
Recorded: 120,km/h
